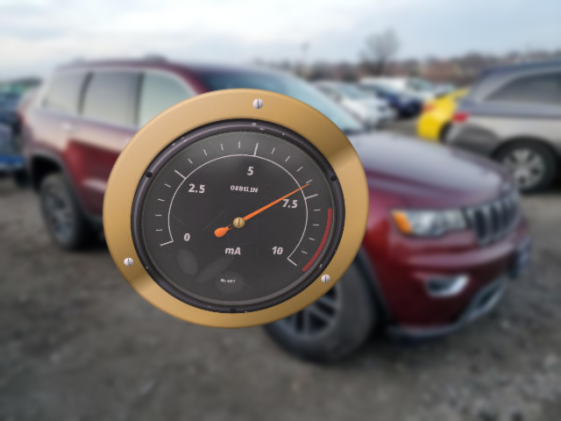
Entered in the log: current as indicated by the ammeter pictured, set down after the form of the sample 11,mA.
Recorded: 7,mA
